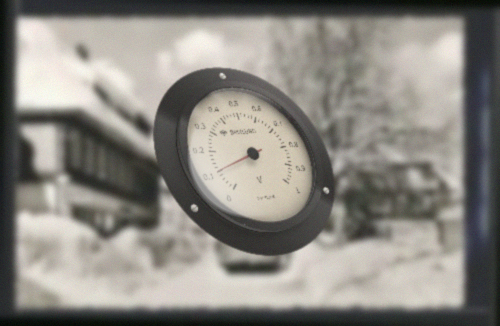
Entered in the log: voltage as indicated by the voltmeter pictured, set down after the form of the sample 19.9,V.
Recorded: 0.1,V
